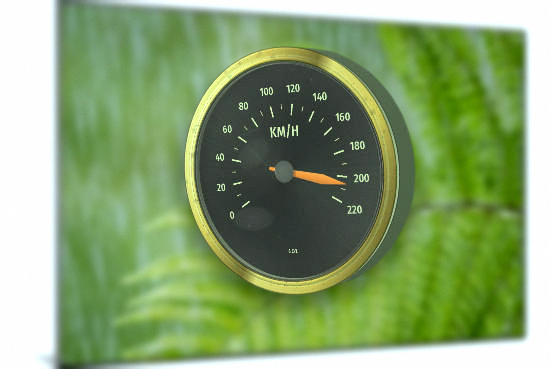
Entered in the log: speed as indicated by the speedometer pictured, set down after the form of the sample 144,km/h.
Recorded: 205,km/h
